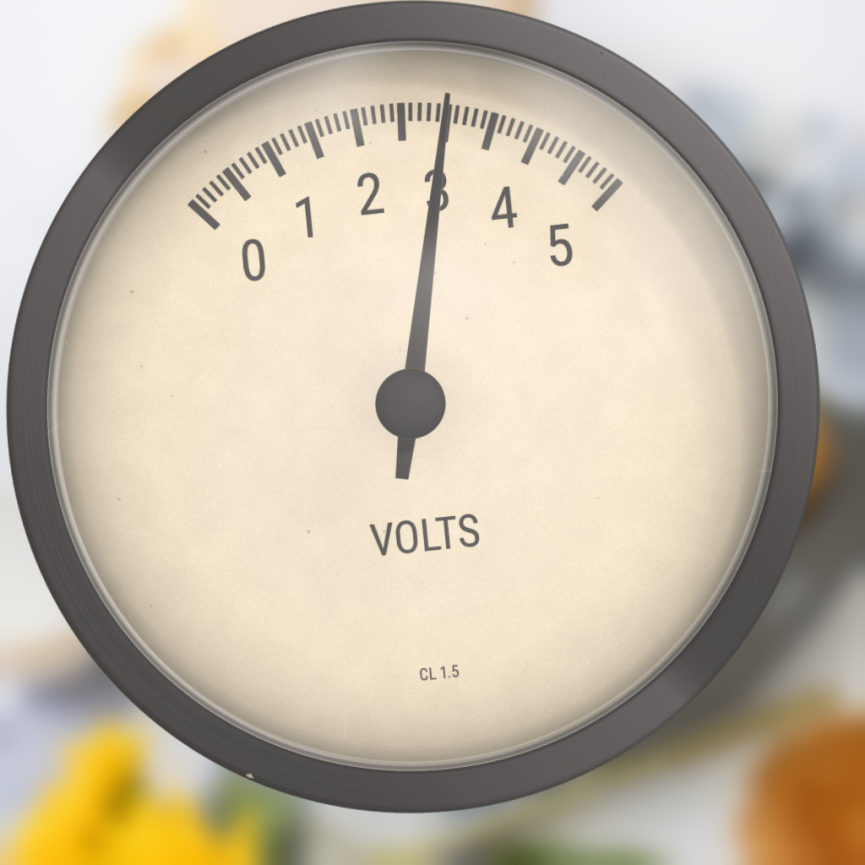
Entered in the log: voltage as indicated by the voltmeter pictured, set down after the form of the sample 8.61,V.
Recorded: 3,V
